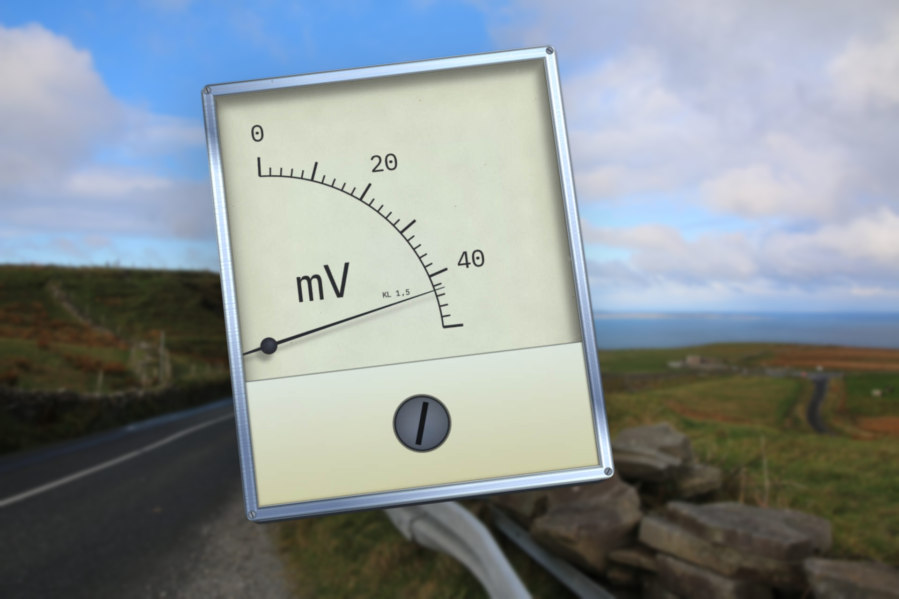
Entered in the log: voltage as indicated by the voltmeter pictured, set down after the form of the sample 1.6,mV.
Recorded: 43,mV
